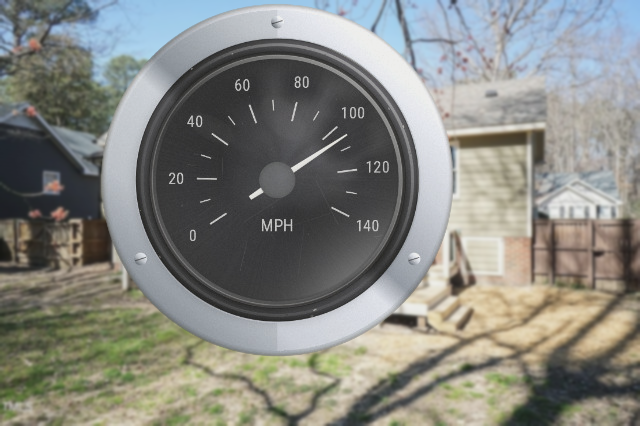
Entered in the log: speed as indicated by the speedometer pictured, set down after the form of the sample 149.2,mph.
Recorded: 105,mph
